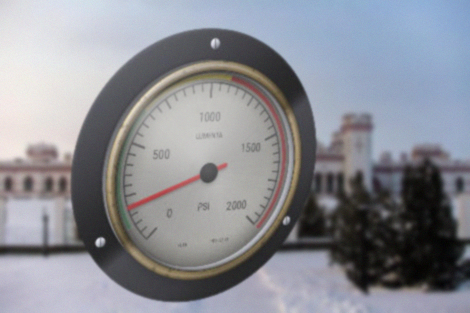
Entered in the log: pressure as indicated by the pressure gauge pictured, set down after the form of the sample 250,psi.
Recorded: 200,psi
